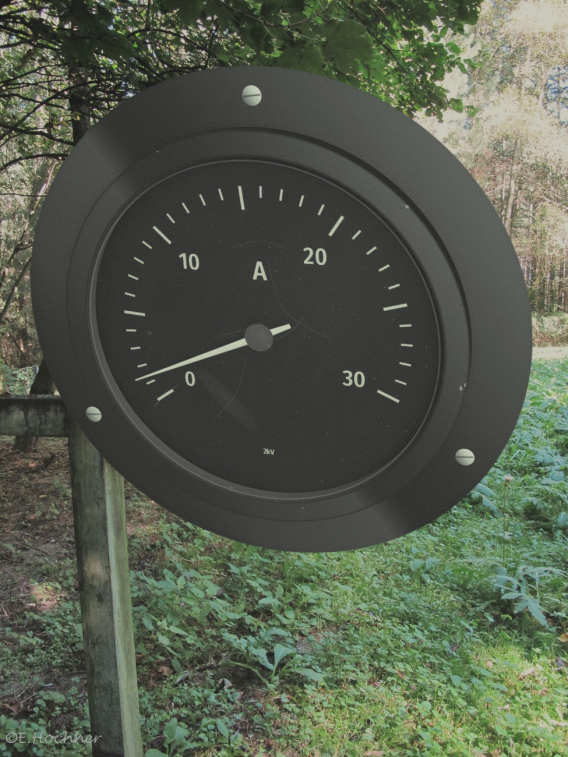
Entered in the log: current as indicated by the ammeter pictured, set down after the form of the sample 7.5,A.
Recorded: 1.5,A
